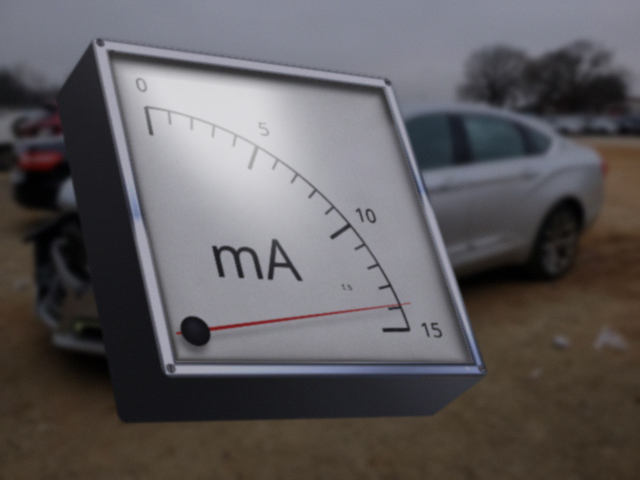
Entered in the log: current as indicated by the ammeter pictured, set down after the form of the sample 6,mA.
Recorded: 14,mA
